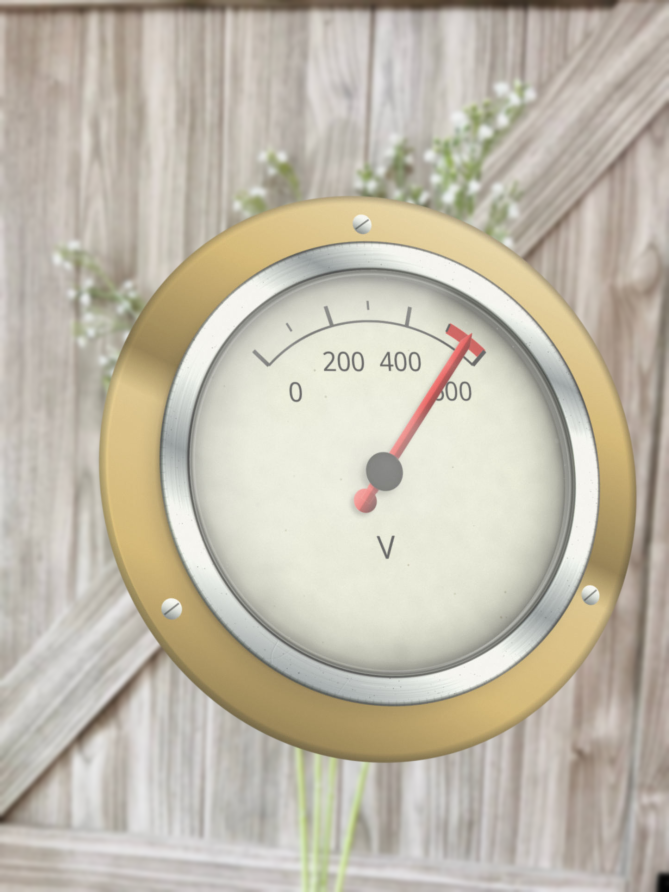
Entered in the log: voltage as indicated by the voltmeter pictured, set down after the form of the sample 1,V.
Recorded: 550,V
